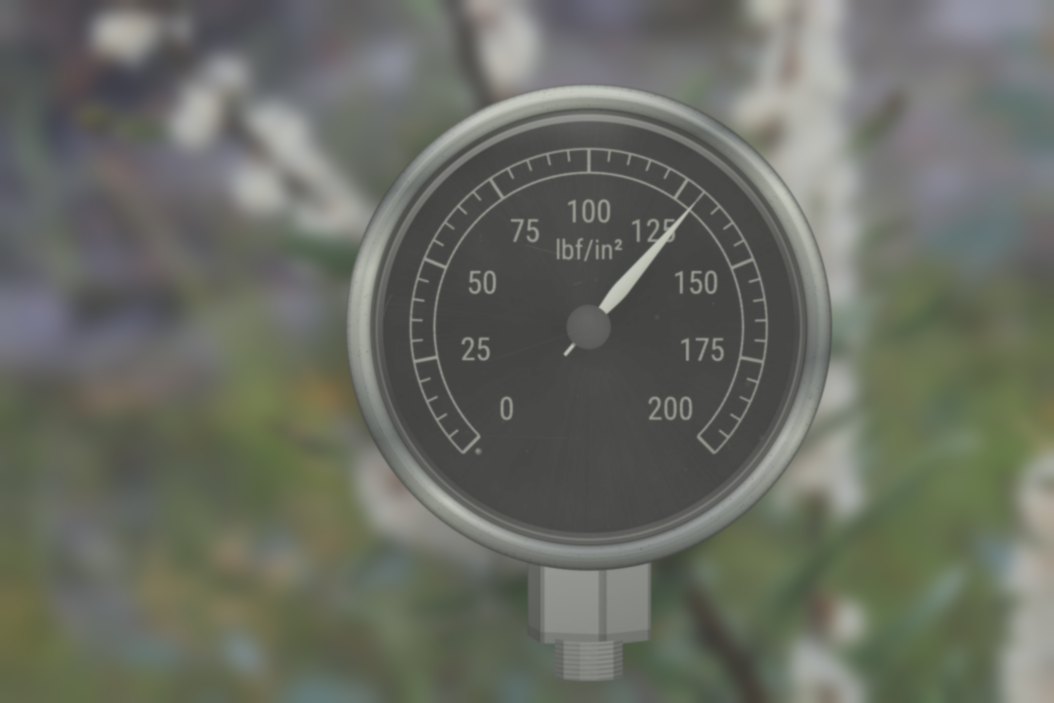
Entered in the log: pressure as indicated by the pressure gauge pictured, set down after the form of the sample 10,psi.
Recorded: 130,psi
